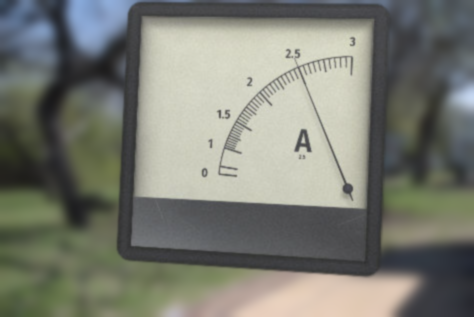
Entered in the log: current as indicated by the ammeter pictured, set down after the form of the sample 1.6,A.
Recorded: 2.5,A
